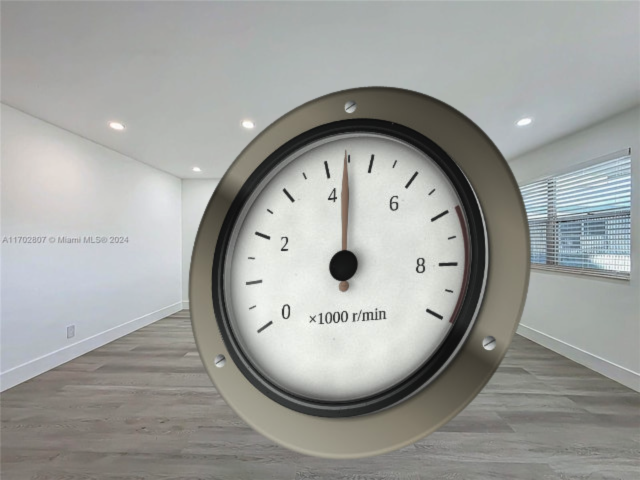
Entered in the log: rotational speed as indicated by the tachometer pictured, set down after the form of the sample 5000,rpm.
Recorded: 4500,rpm
